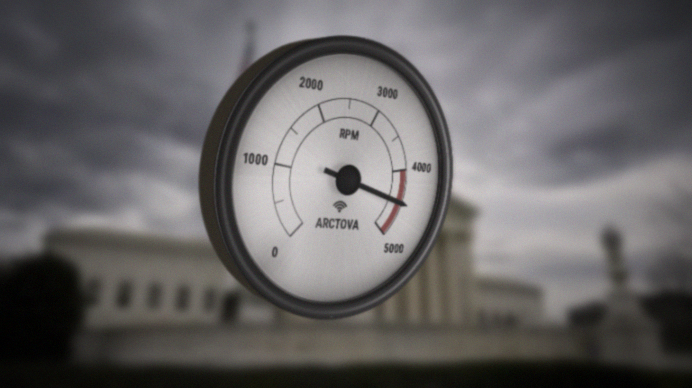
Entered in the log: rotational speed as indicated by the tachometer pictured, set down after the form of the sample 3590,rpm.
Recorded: 4500,rpm
